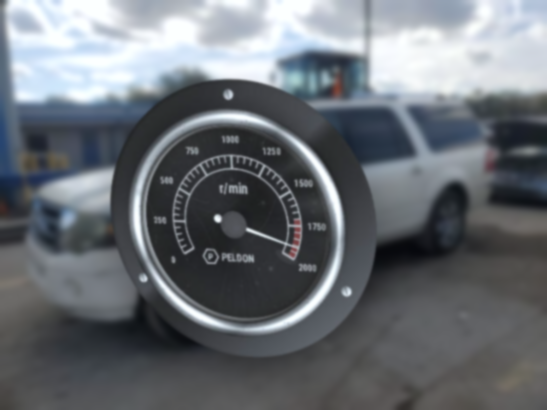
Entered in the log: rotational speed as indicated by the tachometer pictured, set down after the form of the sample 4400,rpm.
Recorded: 1900,rpm
